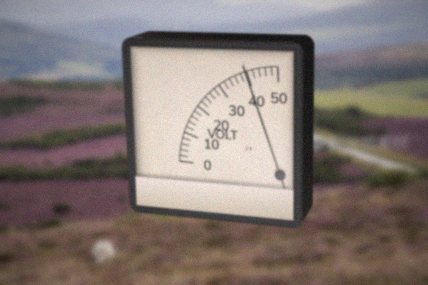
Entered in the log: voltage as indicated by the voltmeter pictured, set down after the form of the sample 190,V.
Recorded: 40,V
